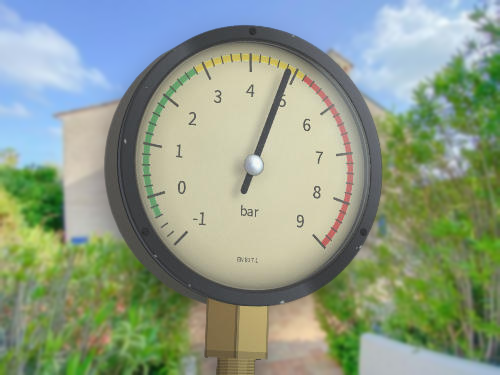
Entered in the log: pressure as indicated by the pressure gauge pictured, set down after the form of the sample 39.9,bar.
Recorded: 4.8,bar
